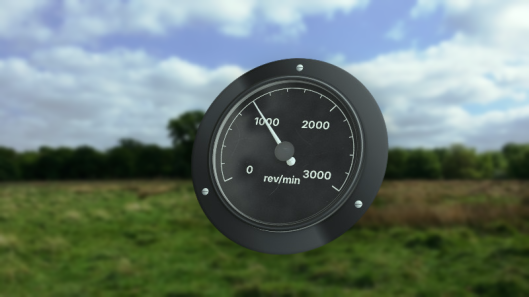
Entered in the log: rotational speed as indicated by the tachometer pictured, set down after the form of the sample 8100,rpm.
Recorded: 1000,rpm
